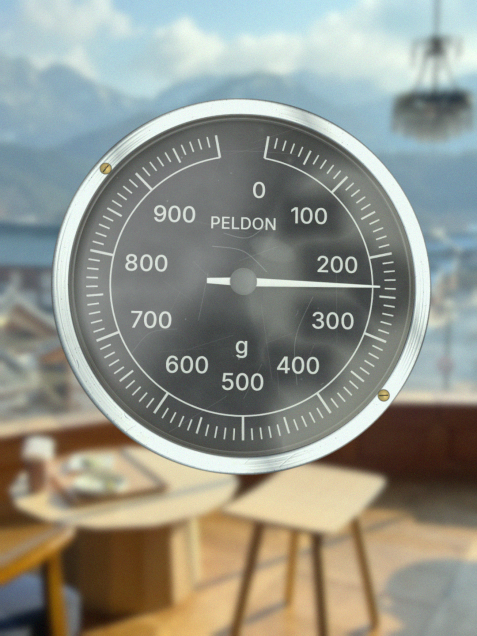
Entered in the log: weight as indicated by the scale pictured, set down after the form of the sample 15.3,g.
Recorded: 240,g
